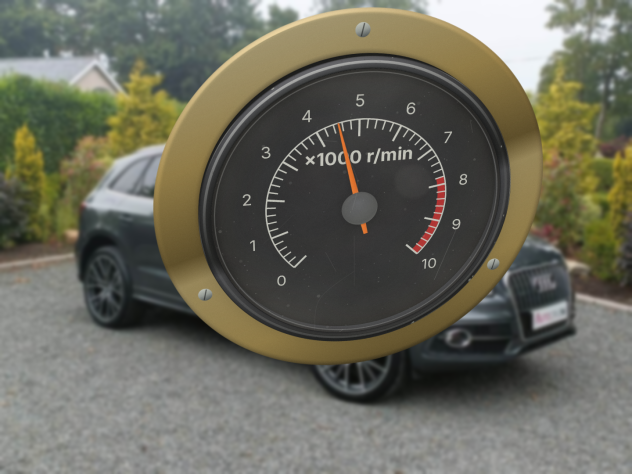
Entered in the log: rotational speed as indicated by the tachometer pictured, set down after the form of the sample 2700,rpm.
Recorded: 4500,rpm
